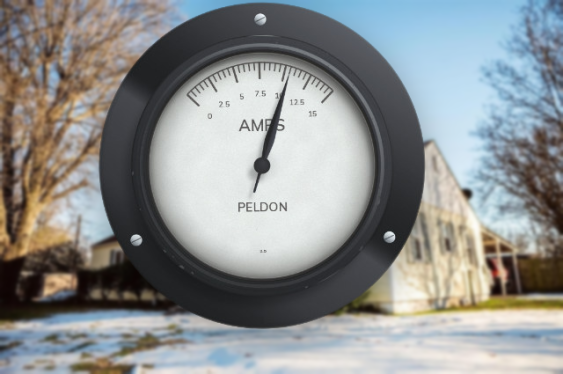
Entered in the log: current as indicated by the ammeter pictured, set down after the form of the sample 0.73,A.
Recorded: 10.5,A
